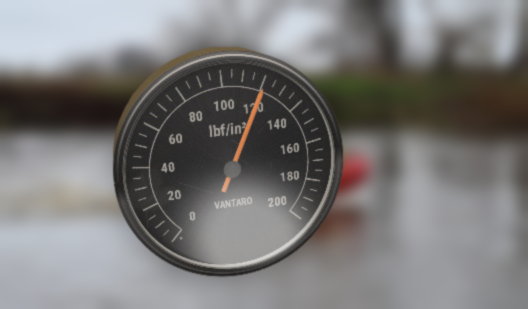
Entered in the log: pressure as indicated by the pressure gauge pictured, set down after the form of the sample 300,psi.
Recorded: 120,psi
